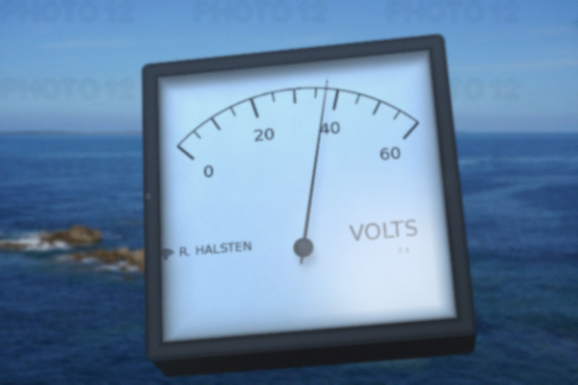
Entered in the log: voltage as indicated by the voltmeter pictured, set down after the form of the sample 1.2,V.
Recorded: 37.5,V
